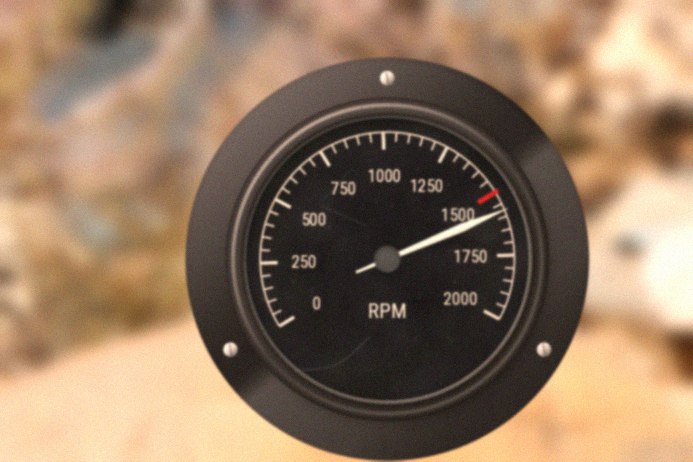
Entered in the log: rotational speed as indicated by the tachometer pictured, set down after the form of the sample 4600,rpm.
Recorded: 1575,rpm
